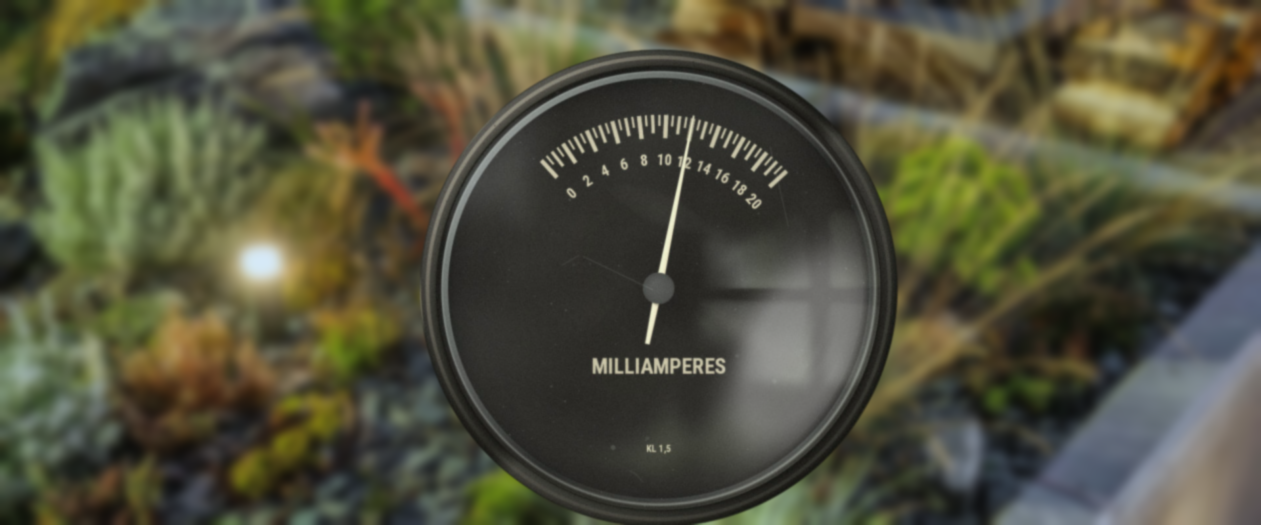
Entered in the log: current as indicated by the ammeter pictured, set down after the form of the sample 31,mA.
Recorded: 12,mA
